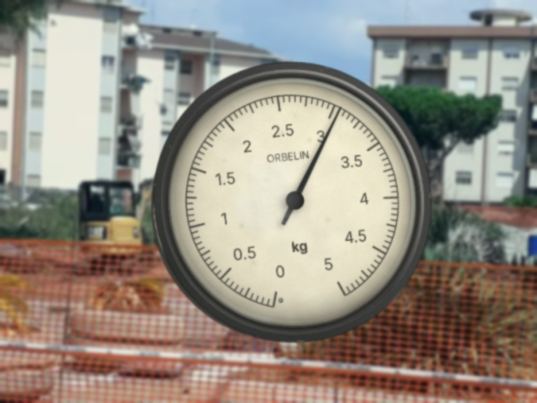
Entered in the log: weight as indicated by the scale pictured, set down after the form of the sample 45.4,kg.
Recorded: 3.05,kg
